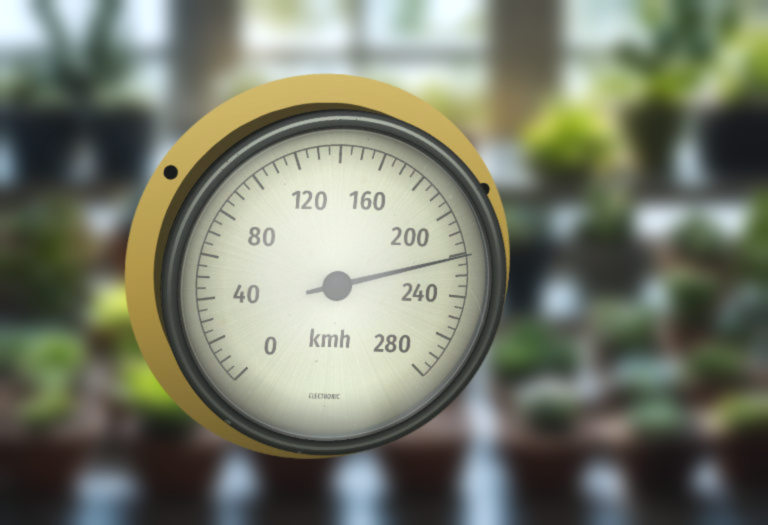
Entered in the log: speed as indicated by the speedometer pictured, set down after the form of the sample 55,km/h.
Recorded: 220,km/h
